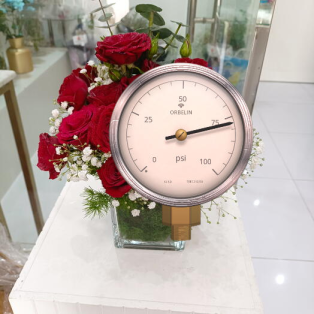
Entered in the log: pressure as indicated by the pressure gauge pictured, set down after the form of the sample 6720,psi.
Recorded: 77.5,psi
